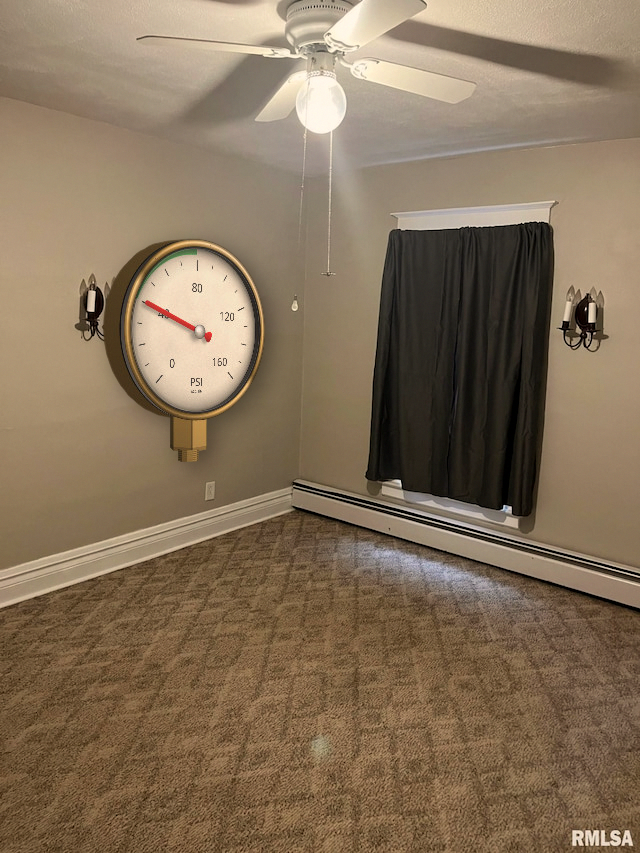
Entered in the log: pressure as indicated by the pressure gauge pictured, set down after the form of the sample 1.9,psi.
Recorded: 40,psi
